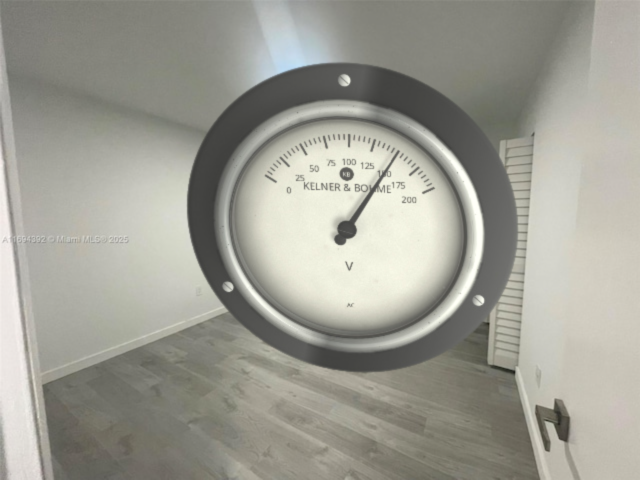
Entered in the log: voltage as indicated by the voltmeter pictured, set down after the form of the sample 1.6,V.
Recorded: 150,V
